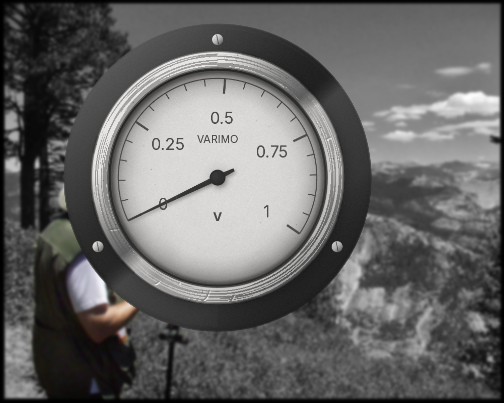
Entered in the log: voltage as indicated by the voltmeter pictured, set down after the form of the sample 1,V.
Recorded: 0,V
